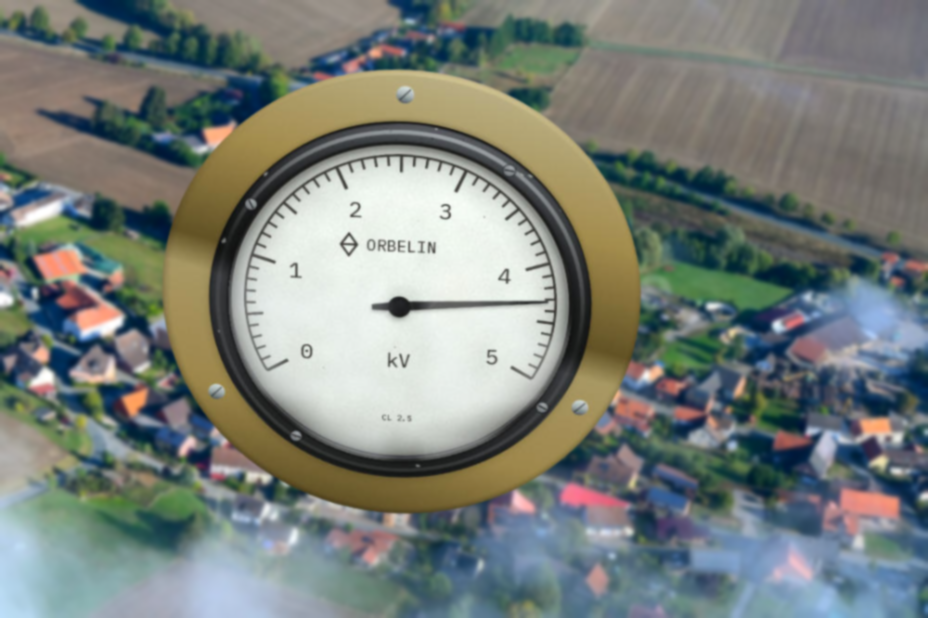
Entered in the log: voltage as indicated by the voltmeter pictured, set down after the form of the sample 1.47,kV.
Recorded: 4.3,kV
